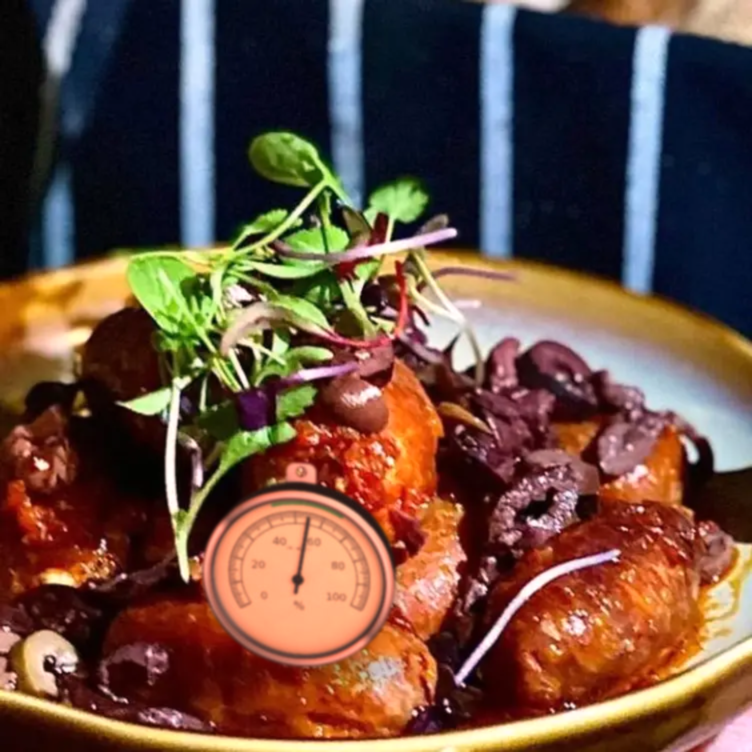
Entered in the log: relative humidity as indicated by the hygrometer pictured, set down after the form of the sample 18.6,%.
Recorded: 55,%
